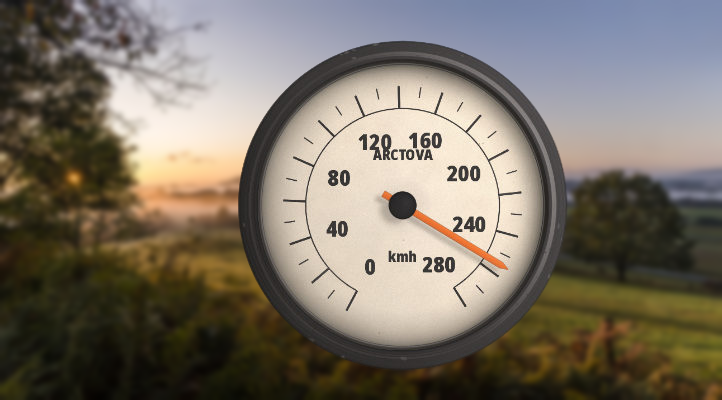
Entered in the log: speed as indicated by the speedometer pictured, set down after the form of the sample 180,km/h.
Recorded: 255,km/h
